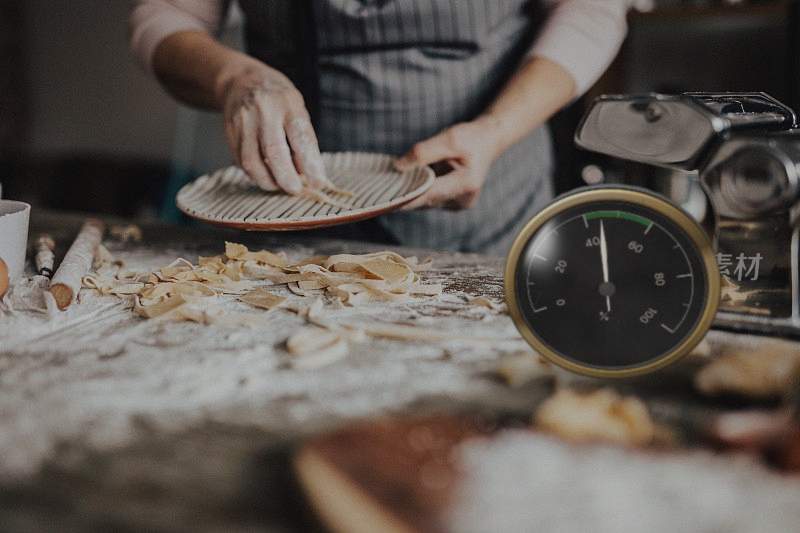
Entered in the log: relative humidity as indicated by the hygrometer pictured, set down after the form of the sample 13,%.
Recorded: 45,%
